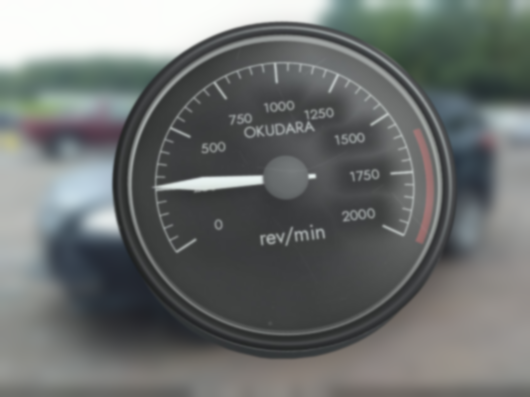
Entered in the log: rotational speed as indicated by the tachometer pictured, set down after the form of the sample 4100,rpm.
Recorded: 250,rpm
